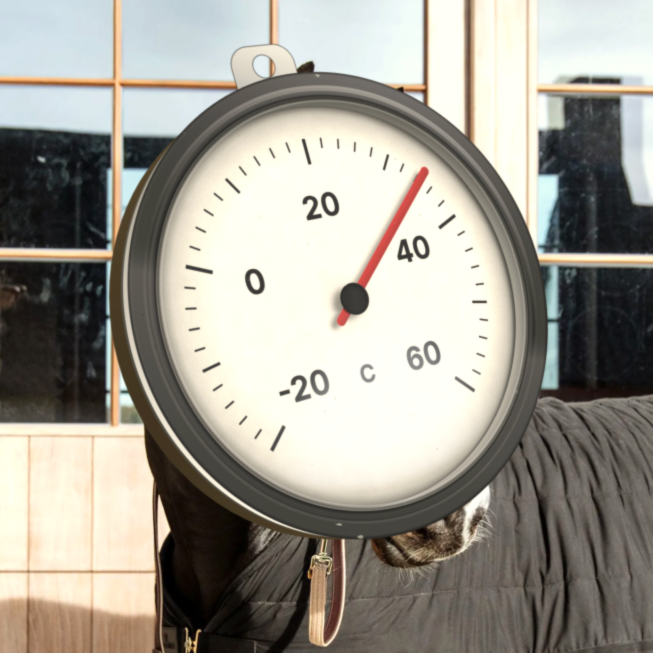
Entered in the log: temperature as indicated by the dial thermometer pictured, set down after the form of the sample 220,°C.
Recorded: 34,°C
